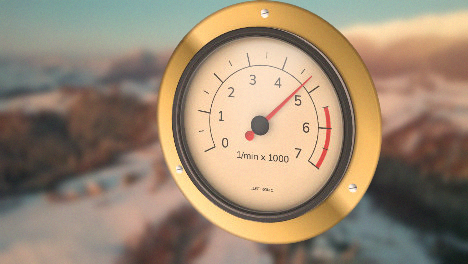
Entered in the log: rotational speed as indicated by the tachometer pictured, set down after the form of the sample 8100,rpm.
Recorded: 4750,rpm
